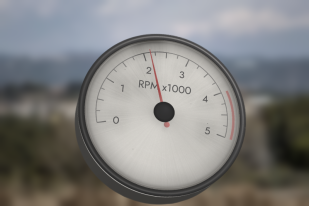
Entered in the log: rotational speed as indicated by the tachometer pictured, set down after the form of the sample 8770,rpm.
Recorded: 2125,rpm
